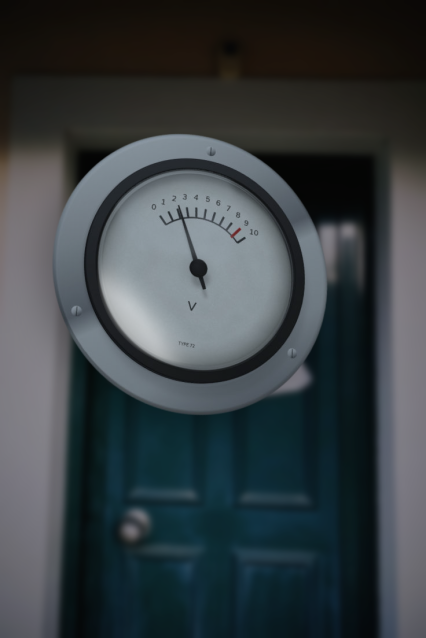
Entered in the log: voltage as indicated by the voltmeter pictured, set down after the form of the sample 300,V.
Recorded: 2,V
